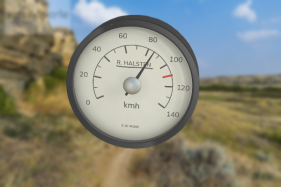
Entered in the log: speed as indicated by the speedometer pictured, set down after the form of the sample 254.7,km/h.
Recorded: 85,km/h
